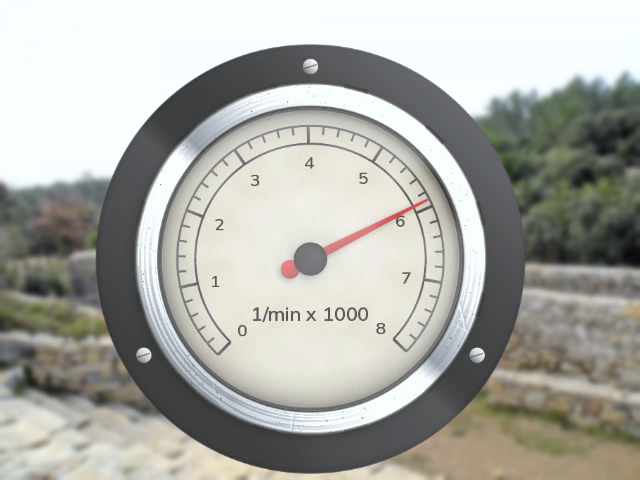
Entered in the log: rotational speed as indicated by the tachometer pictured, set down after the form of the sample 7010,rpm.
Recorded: 5900,rpm
